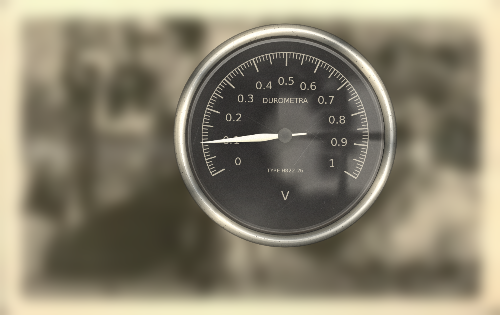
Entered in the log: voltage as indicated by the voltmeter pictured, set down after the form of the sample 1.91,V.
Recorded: 0.1,V
